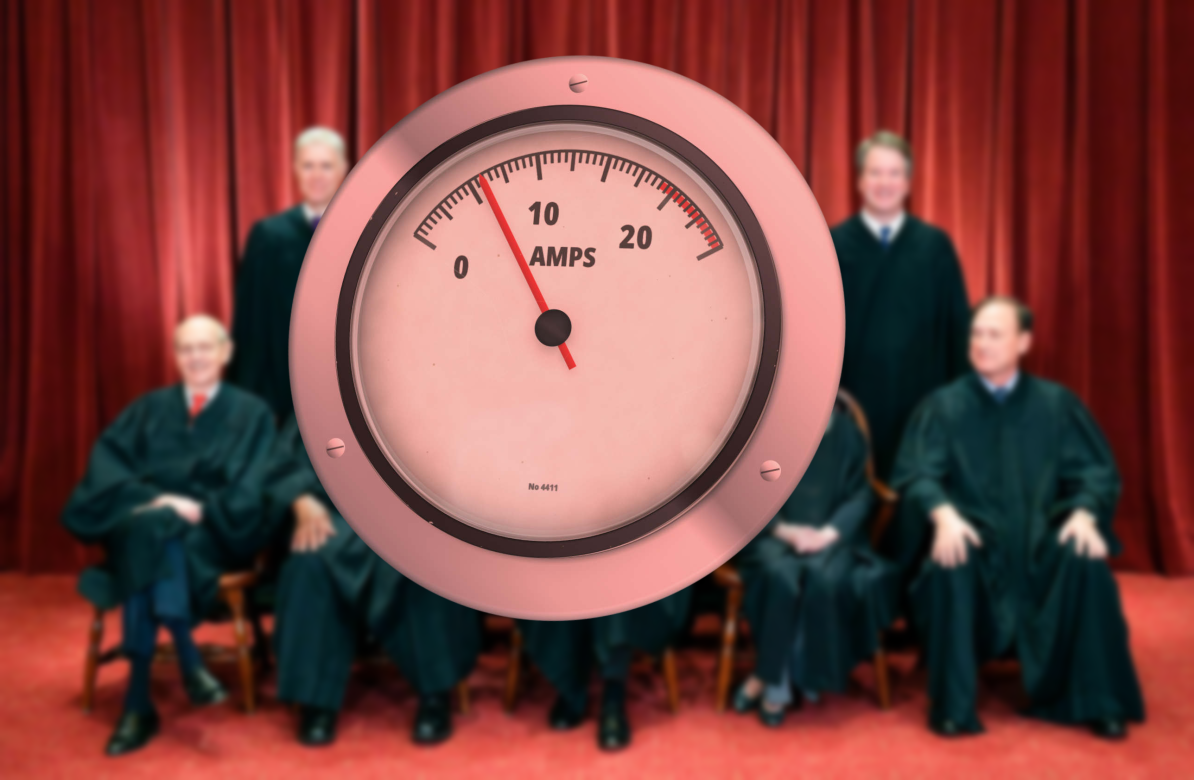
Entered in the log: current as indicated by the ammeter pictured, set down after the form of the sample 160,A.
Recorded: 6,A
